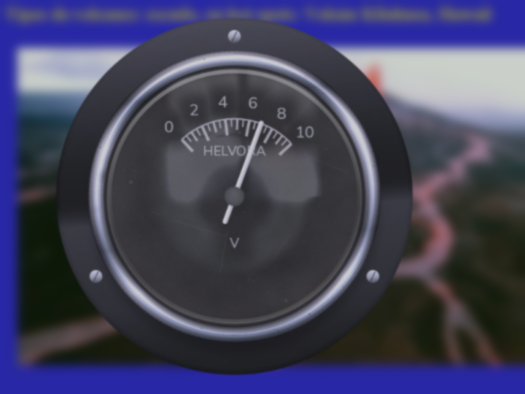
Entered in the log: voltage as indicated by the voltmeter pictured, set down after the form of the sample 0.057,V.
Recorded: 7,V
